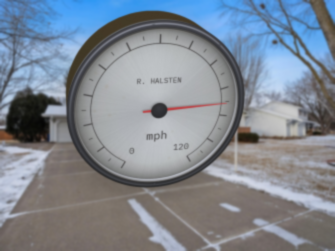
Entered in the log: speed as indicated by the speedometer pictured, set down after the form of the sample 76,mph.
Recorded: 95,mph
